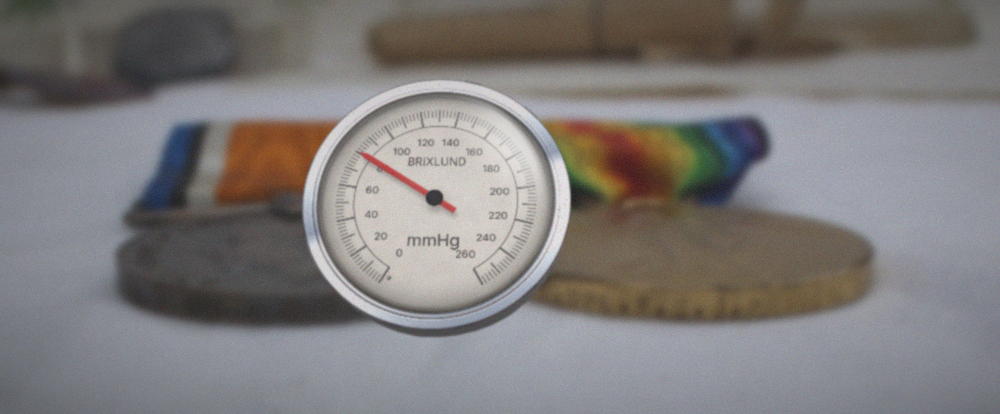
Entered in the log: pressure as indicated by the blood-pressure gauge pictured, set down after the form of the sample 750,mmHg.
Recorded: 80,mmHg
